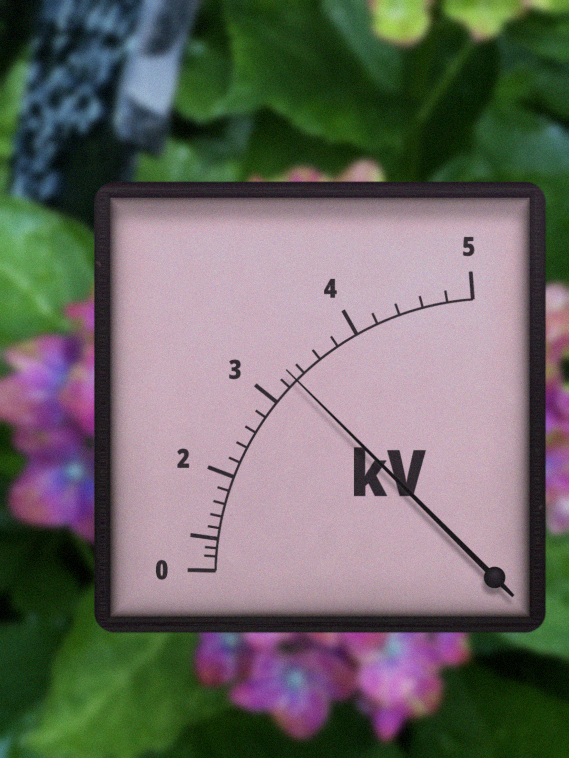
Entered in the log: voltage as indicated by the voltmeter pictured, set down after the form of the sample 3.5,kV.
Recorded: 3.3,kV
